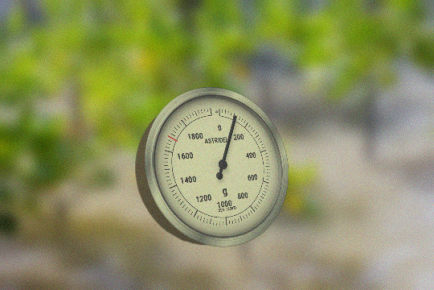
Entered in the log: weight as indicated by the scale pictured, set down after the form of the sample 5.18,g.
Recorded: 100,g
